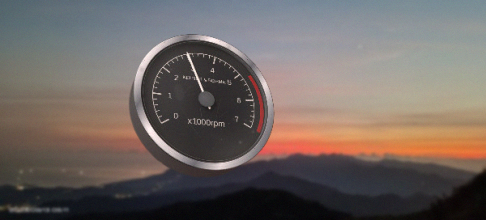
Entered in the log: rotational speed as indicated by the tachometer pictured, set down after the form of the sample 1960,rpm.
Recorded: 3000,rpm
